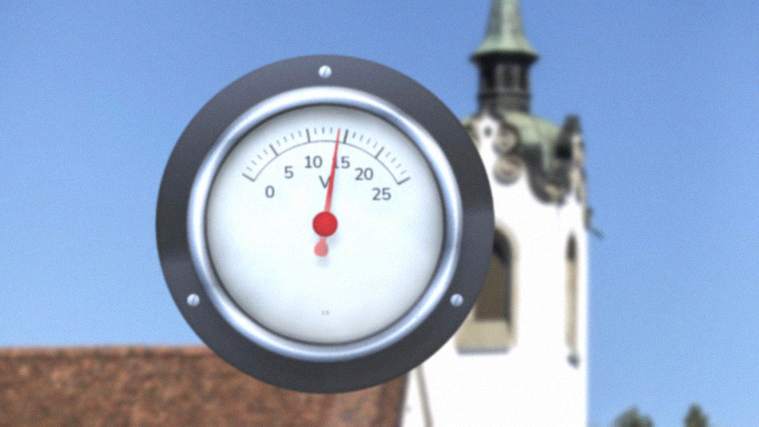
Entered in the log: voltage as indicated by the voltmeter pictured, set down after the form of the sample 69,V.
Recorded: 14,V
